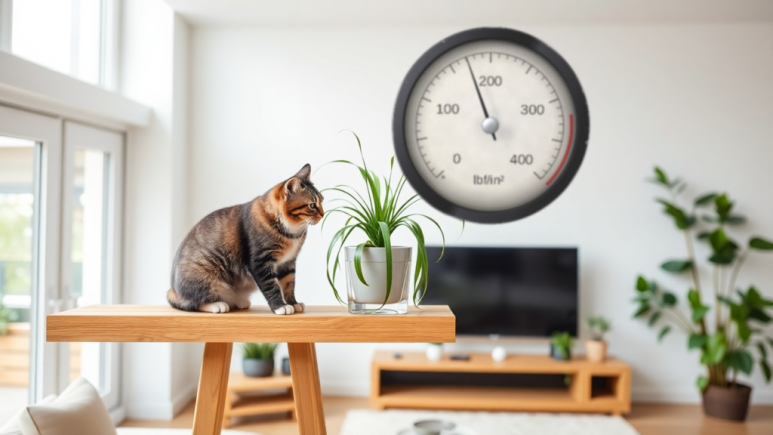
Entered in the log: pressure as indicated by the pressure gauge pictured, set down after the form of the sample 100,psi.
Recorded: 170,psi
